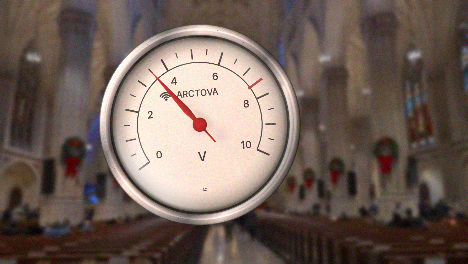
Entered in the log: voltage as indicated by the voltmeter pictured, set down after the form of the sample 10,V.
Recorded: 3.5,V
